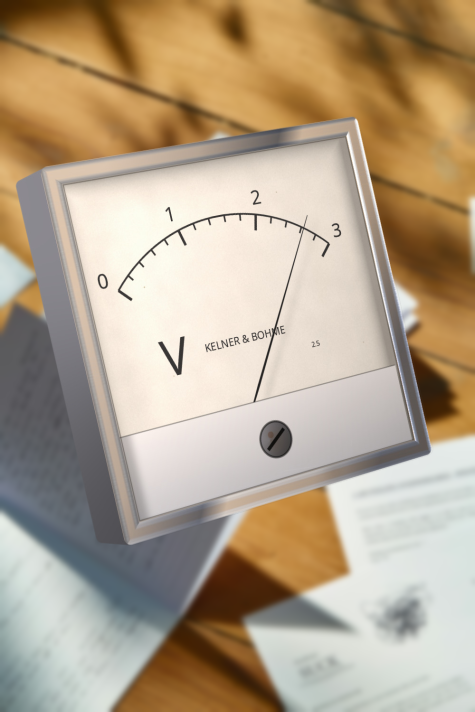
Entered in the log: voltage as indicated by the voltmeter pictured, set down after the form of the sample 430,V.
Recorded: 2.6,V
